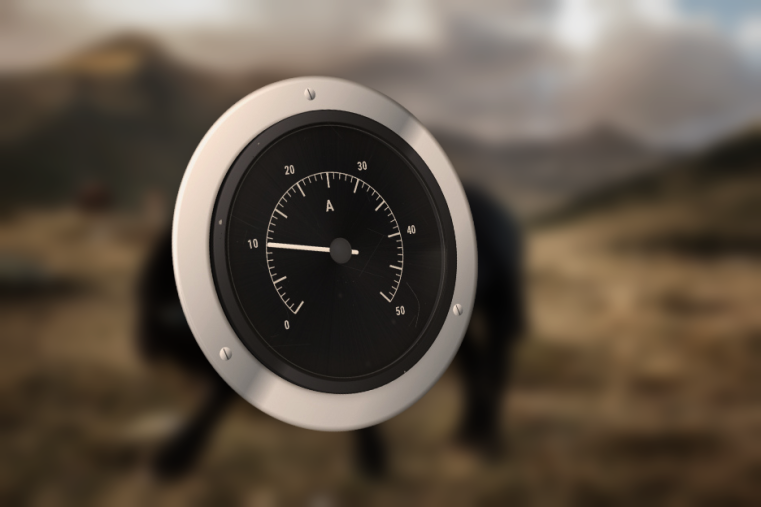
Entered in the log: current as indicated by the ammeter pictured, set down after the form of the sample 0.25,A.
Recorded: 10,A
